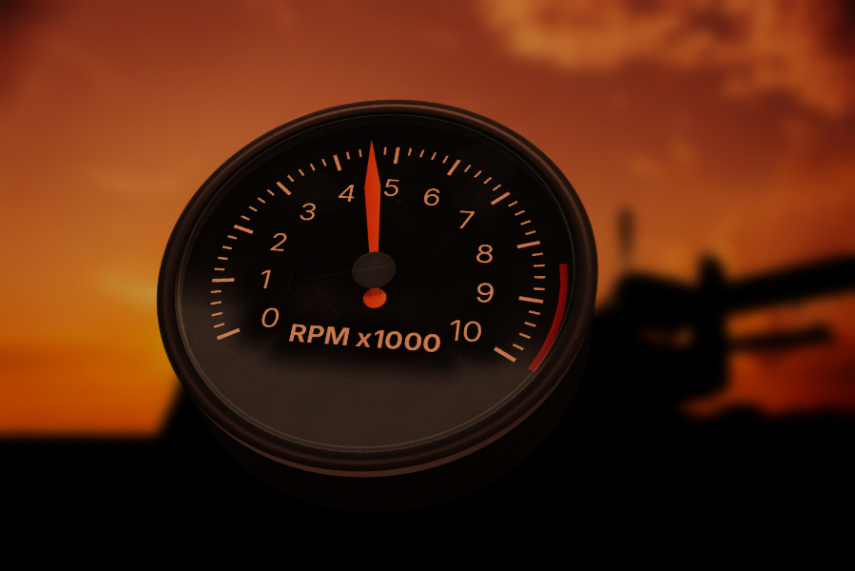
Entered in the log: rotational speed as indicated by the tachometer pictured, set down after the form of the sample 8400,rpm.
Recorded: 4600,rpm
